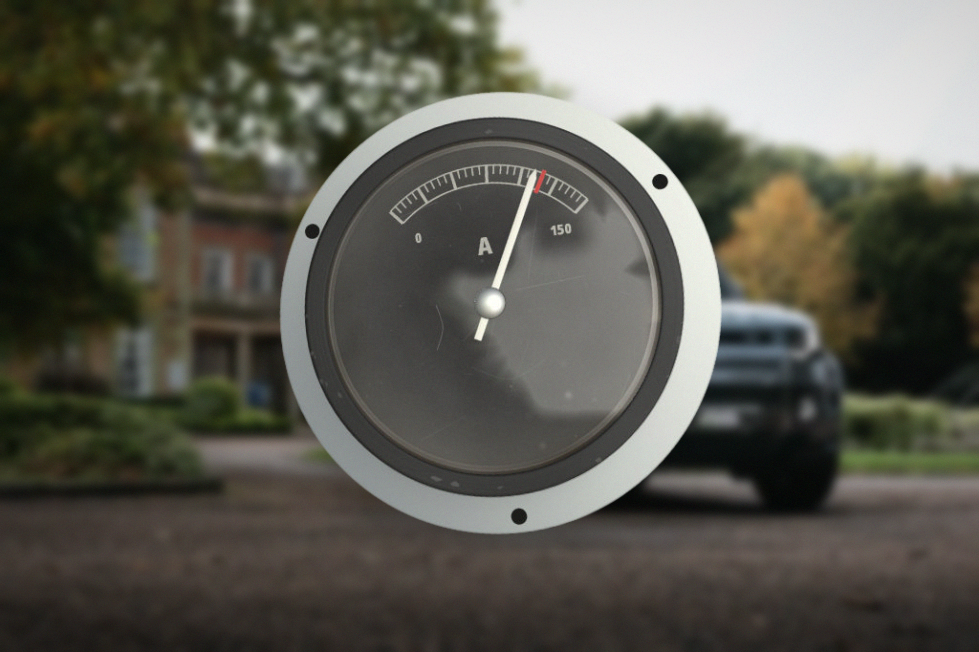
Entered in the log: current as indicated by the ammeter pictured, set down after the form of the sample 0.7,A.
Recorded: 110,A
